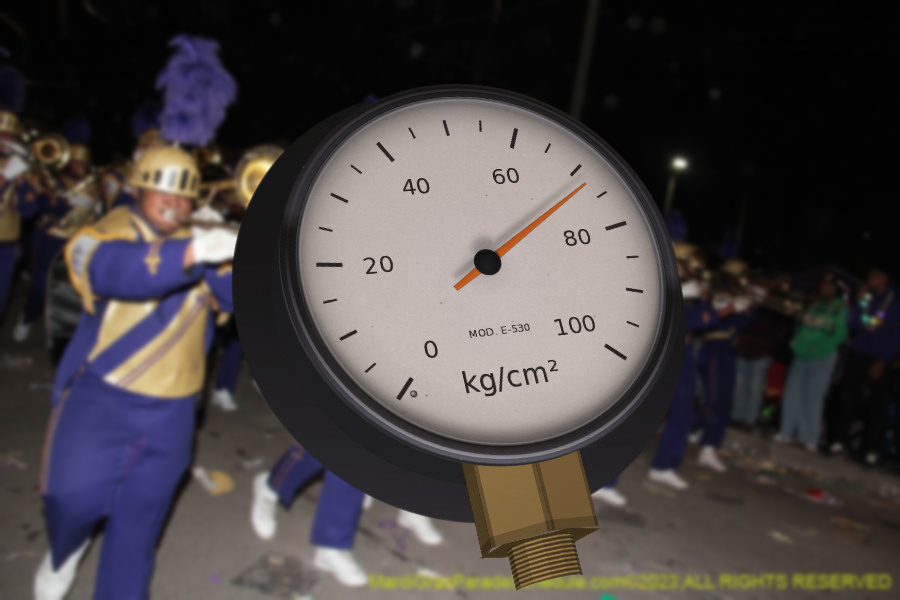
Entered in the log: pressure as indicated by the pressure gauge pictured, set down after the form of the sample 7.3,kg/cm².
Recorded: 72.5,kg/cm²
